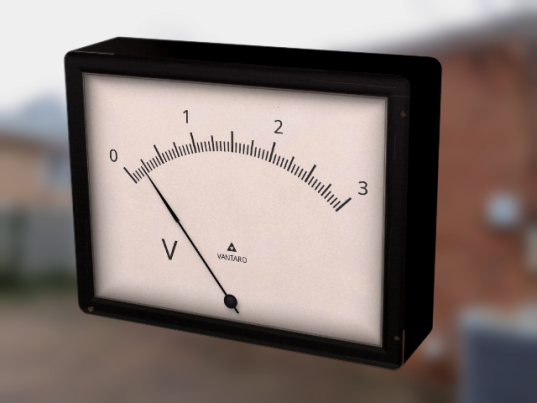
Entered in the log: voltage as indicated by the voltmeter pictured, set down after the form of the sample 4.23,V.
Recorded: 0.25,V
